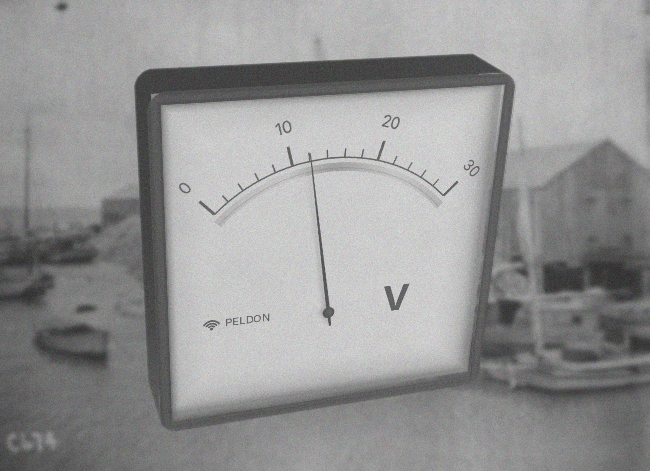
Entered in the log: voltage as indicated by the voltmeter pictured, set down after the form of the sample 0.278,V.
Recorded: 12,V
